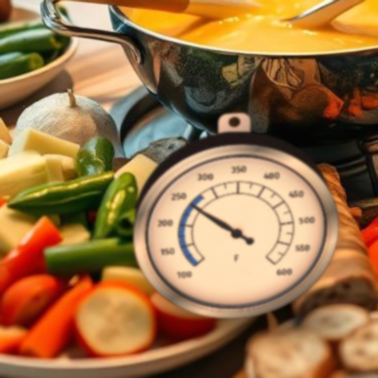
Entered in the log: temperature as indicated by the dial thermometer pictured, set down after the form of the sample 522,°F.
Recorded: 250,°F
